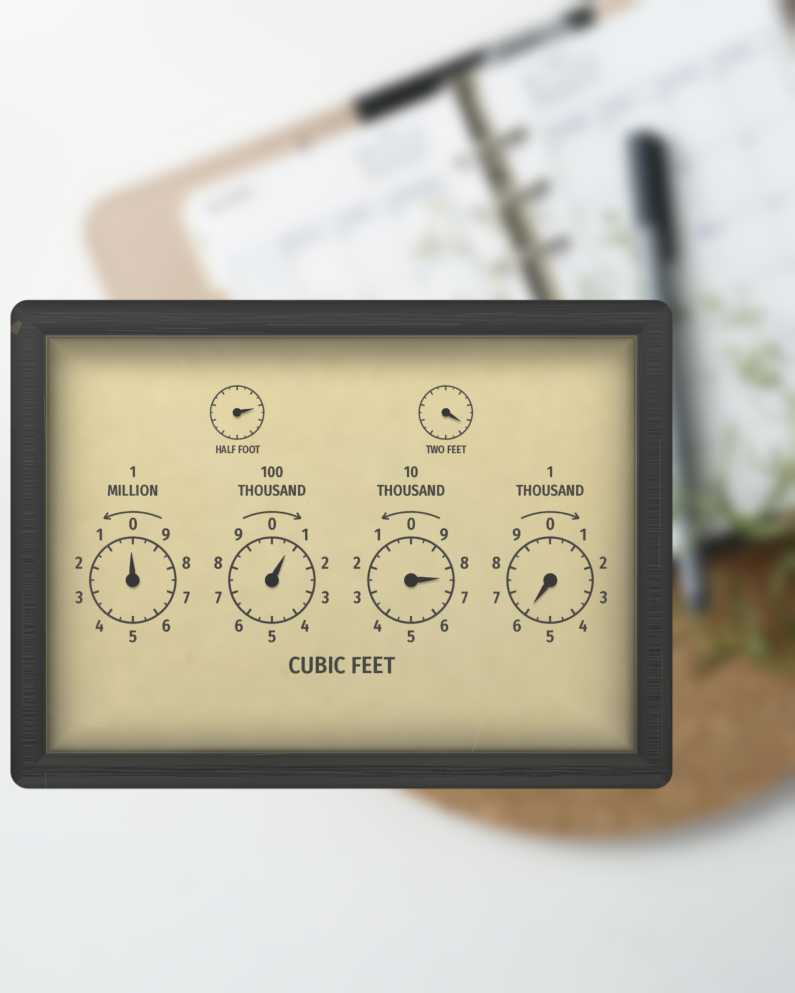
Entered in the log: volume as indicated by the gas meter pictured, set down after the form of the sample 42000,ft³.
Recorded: 7600,ft³
